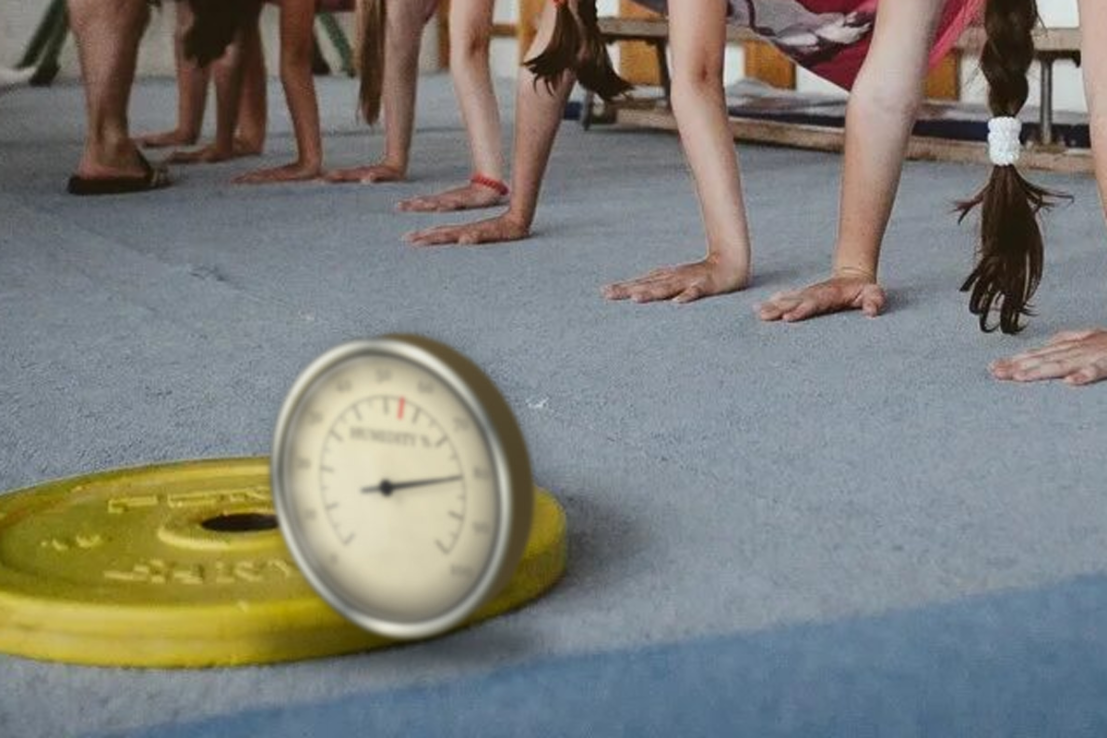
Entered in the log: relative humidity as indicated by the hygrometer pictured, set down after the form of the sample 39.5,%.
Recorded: 80,%
